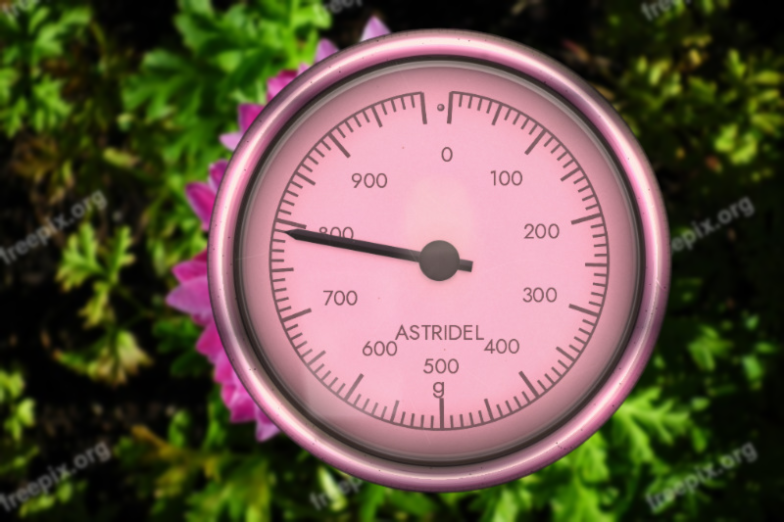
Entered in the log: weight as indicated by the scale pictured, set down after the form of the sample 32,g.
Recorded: 790,g
